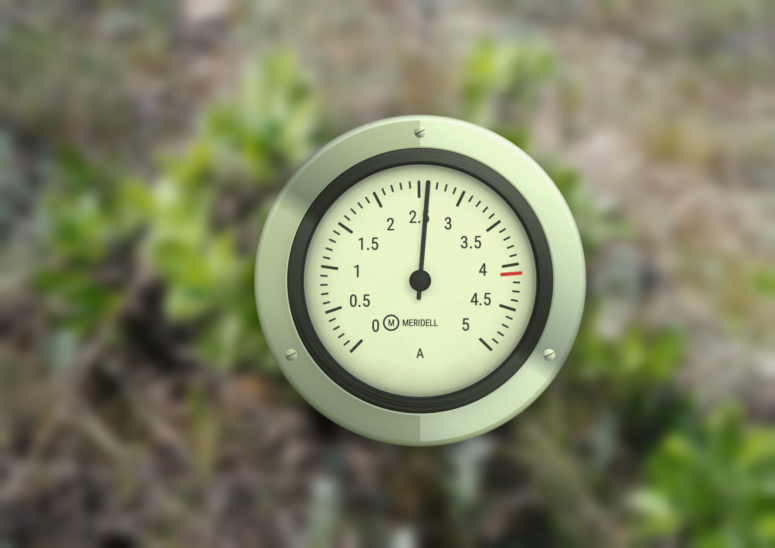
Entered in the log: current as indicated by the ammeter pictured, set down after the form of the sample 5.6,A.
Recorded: 2.6,A
